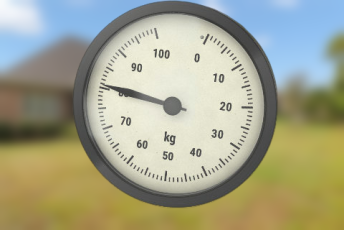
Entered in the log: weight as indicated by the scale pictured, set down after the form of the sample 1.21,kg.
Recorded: 81,kg
